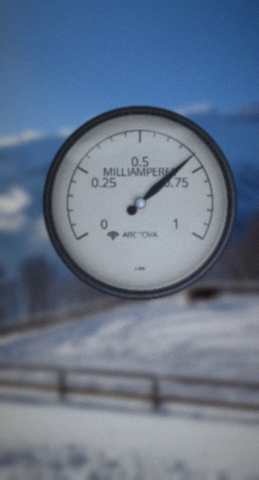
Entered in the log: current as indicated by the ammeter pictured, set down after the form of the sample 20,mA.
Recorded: 0.7,mA
